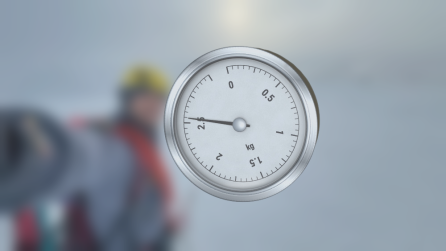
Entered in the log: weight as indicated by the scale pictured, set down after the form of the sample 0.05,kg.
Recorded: 2.55,kg
